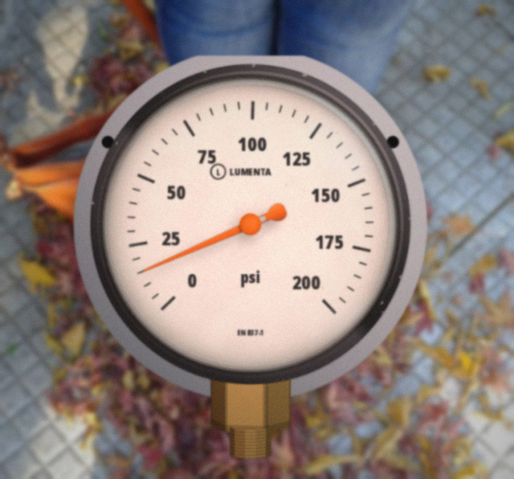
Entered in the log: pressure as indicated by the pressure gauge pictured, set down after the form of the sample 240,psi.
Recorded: 15,psi
